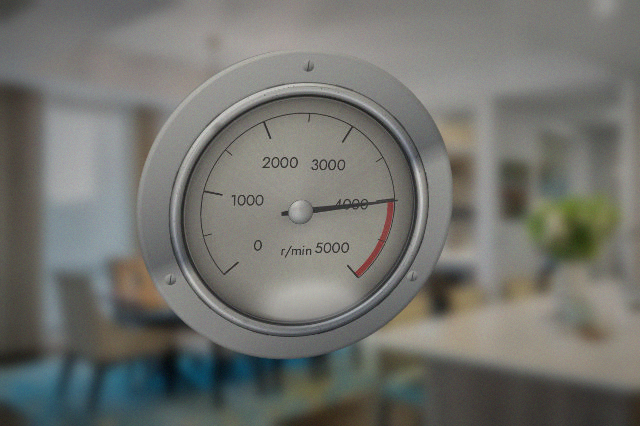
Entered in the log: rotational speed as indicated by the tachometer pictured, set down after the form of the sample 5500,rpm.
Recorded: 4000,rpm
